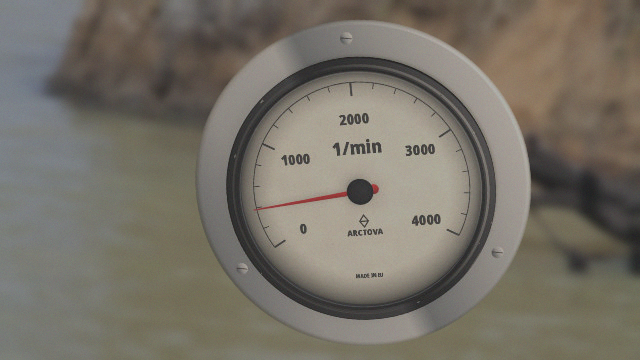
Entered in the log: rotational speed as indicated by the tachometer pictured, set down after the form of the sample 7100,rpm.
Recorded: 400,rpm
